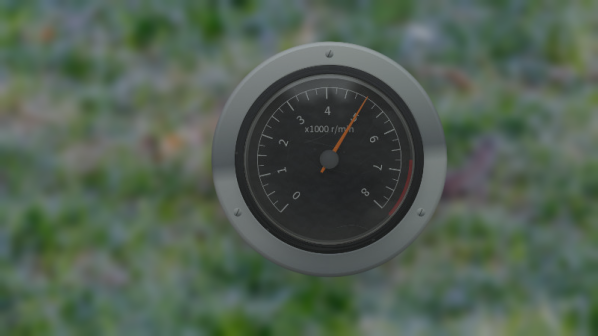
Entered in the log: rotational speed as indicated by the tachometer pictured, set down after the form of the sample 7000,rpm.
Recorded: 5000,rpm
